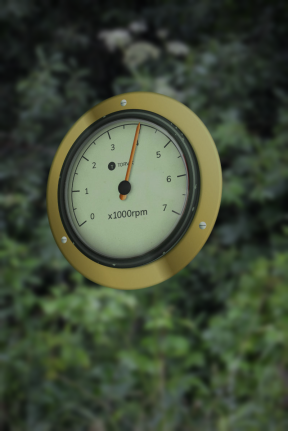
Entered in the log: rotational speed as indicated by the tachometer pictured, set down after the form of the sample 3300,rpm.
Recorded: 4000,rpm
